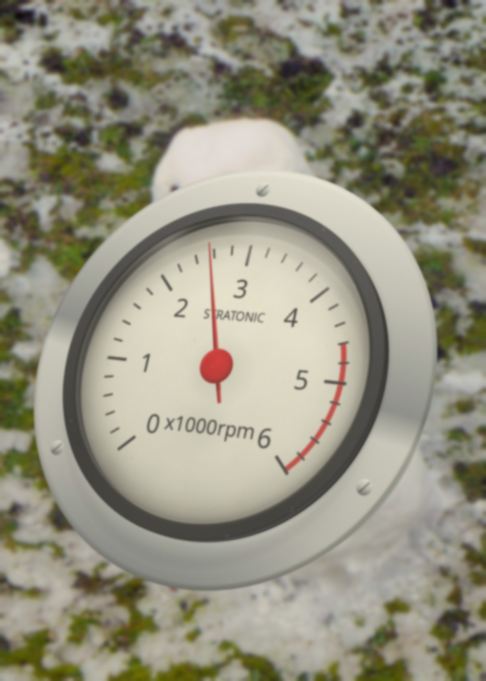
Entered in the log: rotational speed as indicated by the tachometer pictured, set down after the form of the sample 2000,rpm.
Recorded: 2600,rpm
